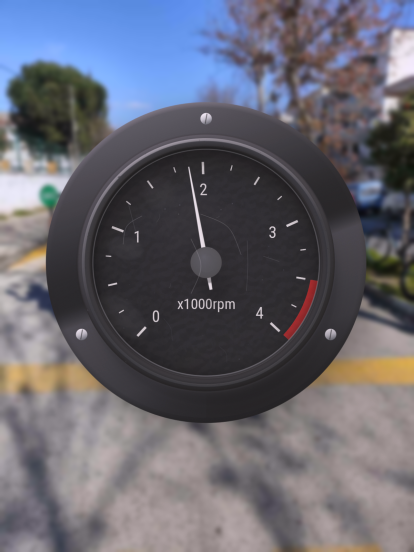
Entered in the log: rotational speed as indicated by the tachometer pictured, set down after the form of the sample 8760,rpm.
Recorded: 1875,rpm
